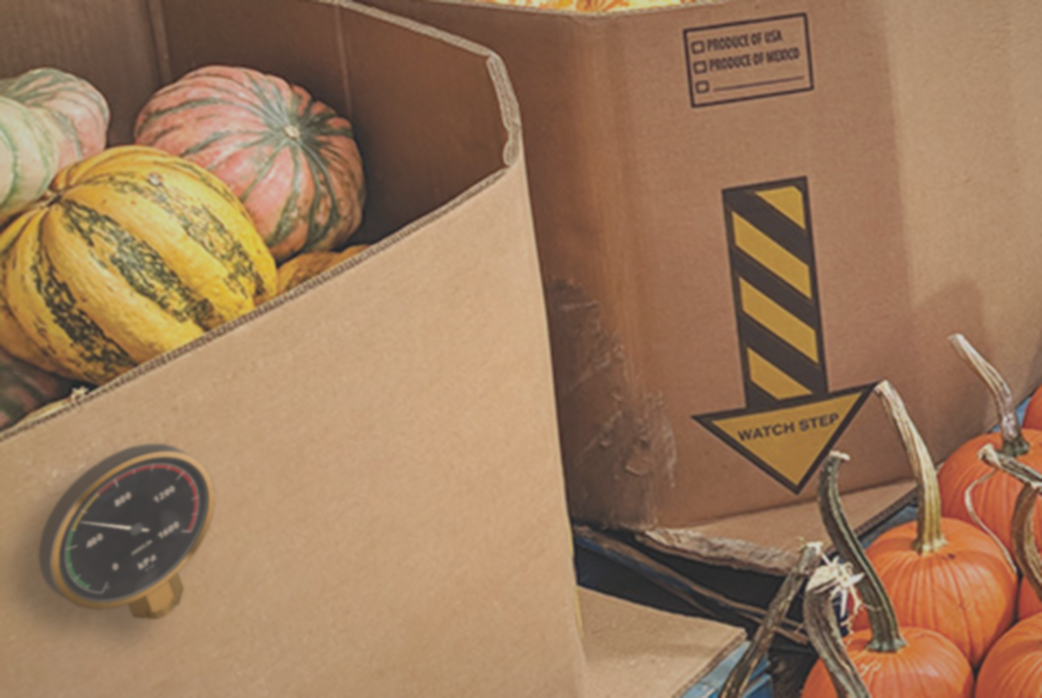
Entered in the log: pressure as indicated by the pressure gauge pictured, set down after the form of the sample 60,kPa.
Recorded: 550,kPa
